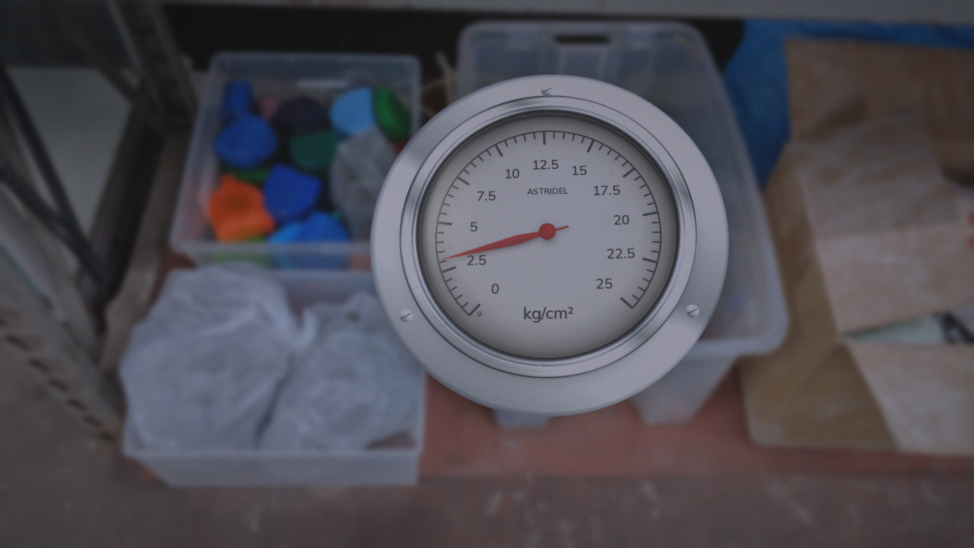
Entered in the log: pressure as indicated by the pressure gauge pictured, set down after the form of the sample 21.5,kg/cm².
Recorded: 3,kg/cm²
